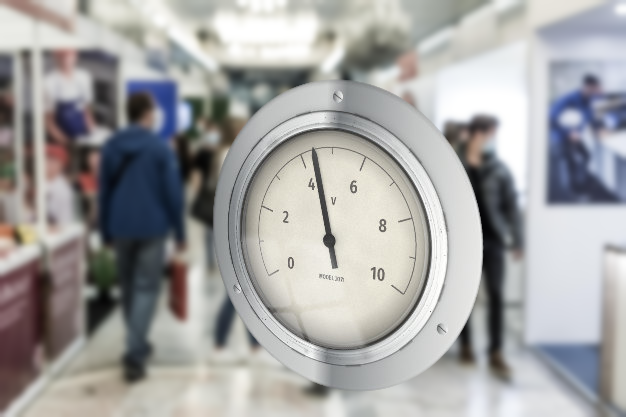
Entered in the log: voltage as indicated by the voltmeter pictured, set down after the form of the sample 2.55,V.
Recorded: 4.5,V
